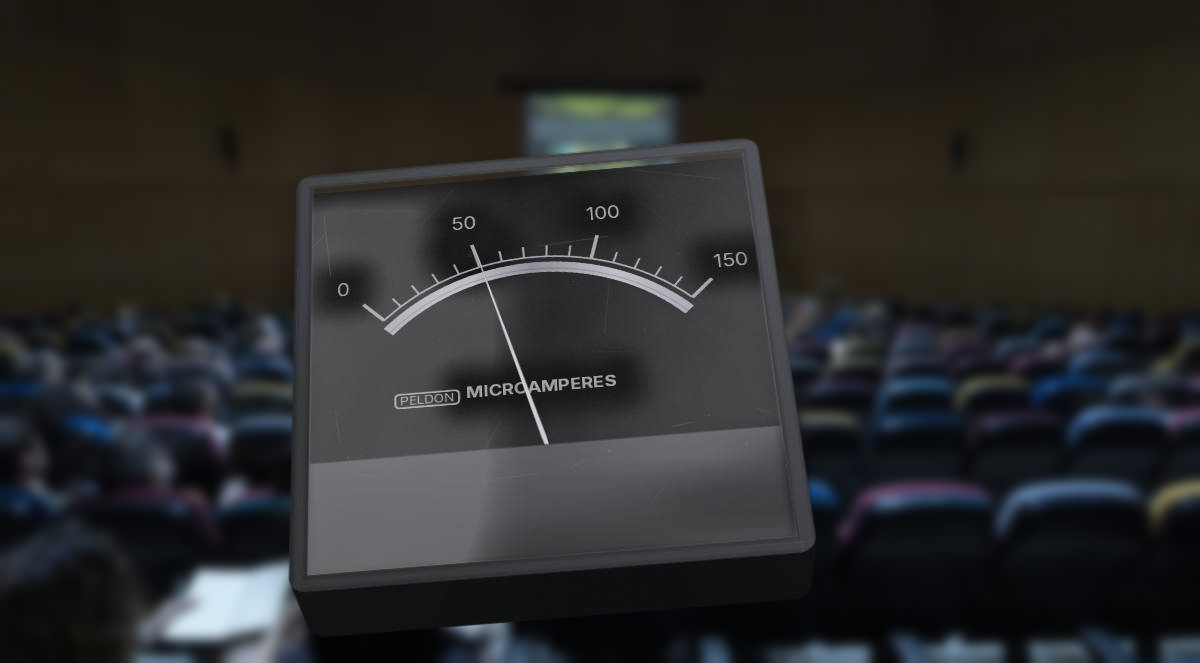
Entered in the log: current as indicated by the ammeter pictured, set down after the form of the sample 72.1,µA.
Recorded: 50,µA
